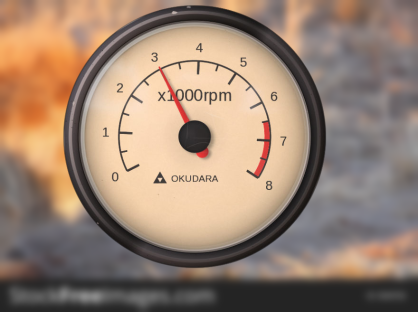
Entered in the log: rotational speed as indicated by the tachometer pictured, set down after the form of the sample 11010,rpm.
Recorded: 3000,rpm
